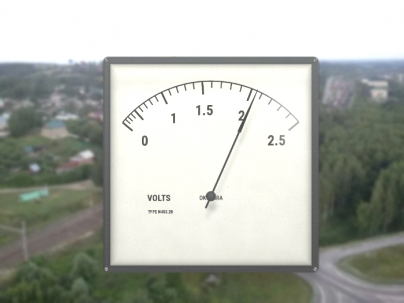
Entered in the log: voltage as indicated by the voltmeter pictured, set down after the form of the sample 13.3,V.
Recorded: 2.05,V
